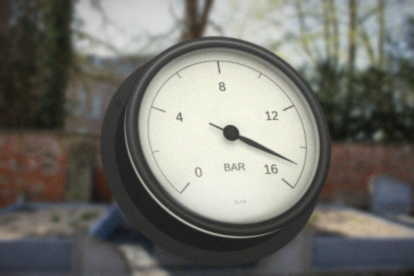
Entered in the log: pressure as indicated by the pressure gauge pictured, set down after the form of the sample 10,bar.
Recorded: 15,bar
